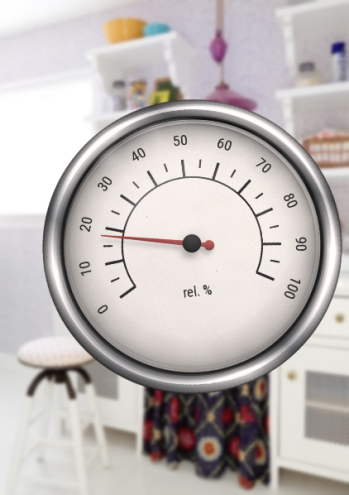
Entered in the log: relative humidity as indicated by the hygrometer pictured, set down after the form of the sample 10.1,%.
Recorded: 17.5,%
